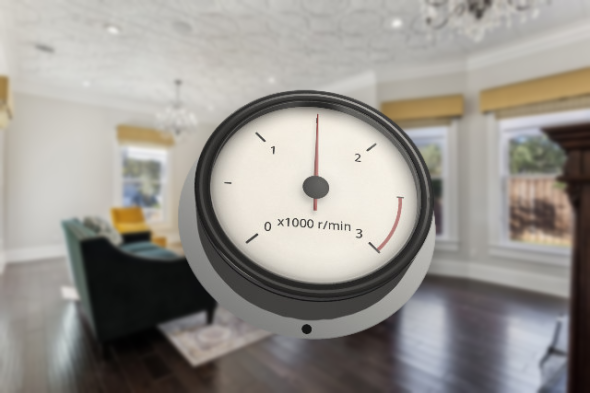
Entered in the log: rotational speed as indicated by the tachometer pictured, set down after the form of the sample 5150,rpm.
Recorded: 1500,rpm
